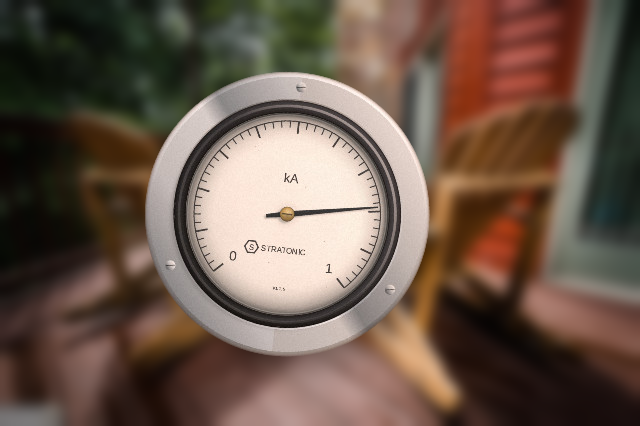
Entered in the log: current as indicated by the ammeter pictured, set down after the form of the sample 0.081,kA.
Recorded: 0.79,kA
